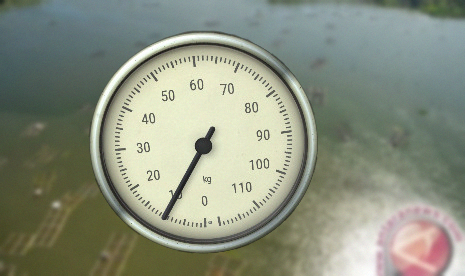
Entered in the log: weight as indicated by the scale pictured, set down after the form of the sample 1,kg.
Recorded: 10,kg
